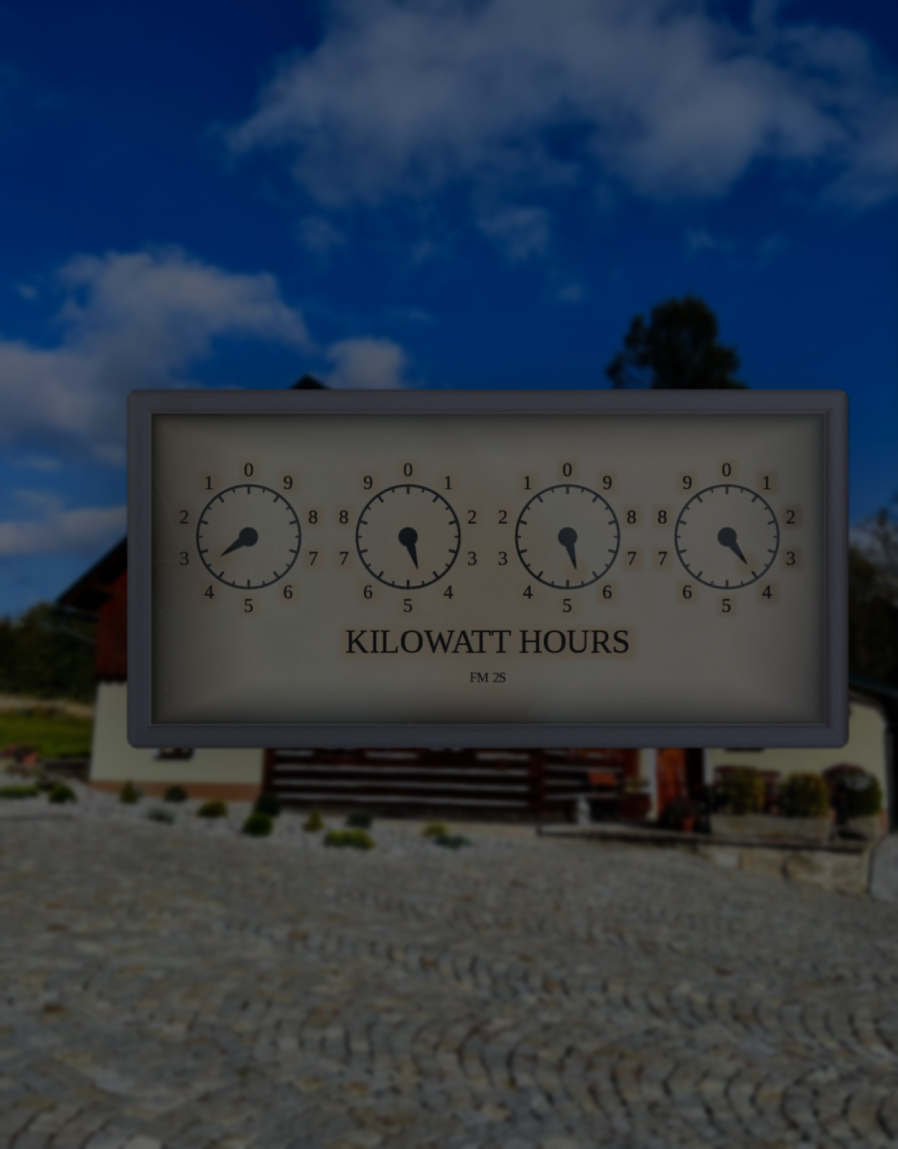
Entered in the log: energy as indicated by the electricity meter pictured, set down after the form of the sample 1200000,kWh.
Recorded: 3454,kWh
